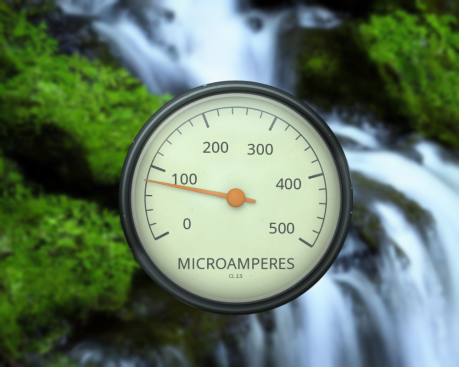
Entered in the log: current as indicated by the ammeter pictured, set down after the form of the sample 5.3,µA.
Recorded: 80,µA
